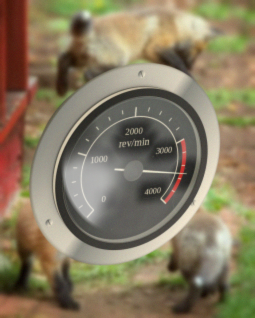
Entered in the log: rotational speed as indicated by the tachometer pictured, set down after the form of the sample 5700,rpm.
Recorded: 3500,rpm
